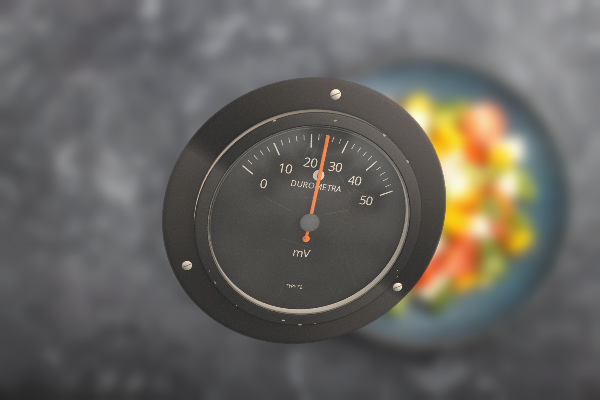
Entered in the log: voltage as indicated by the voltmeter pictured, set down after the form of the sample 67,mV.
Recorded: 24,mV
